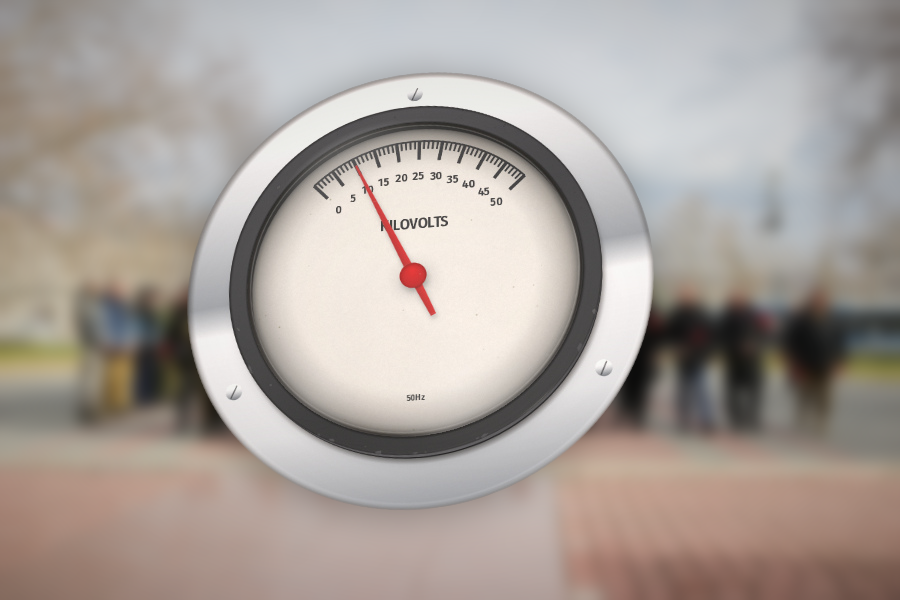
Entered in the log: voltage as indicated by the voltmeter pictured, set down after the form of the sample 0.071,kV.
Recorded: 10,kV
